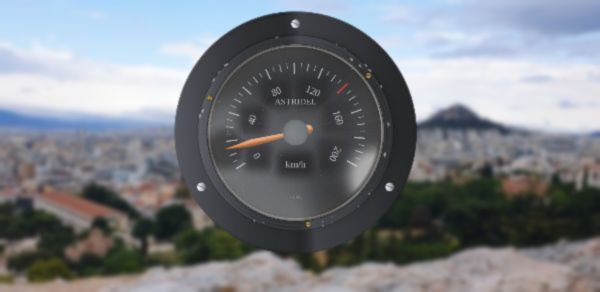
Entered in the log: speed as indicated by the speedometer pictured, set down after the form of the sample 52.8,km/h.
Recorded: 15,km/h
